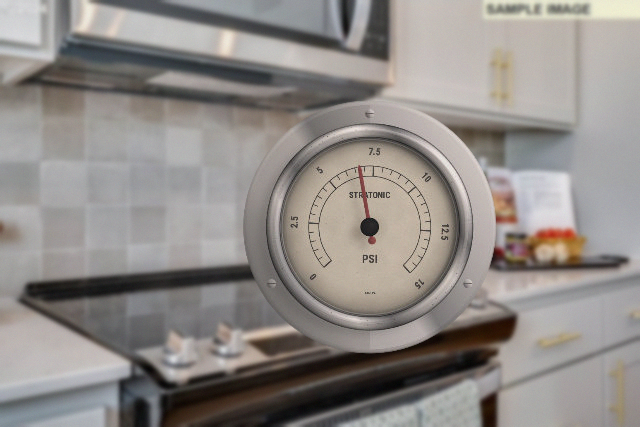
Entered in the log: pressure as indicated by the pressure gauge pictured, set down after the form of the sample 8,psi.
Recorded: 6.75,psi
